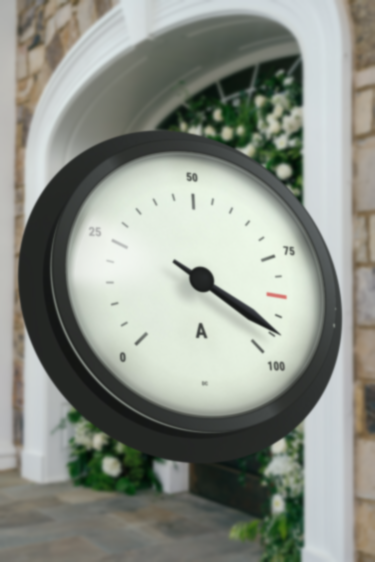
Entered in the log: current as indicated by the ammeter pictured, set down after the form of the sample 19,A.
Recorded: 95,A
